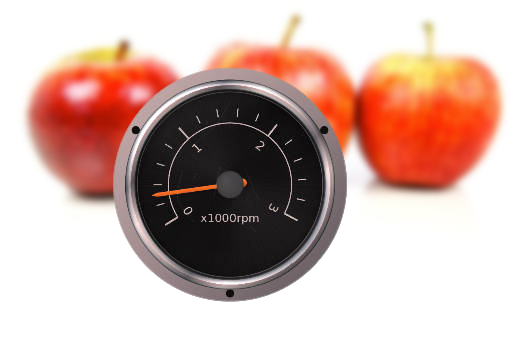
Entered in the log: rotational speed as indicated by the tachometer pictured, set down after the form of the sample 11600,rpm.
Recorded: 300,rpm
